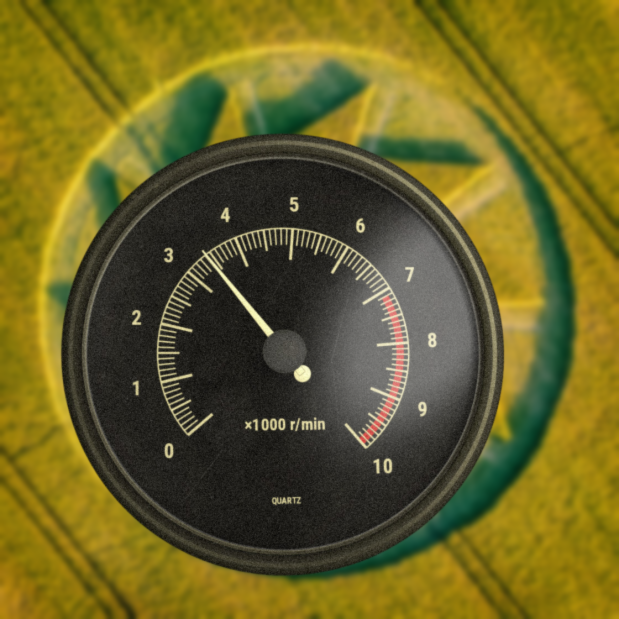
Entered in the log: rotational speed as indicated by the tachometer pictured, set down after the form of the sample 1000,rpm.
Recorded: 3400,rpm
